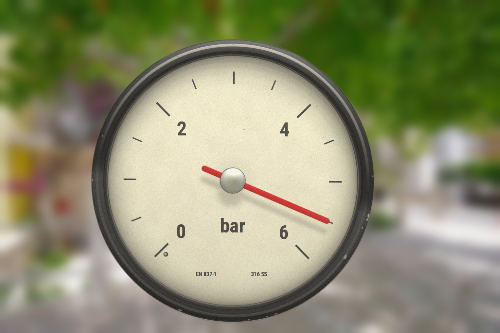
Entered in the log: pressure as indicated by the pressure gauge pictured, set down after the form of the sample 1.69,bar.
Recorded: 5.5,bar
